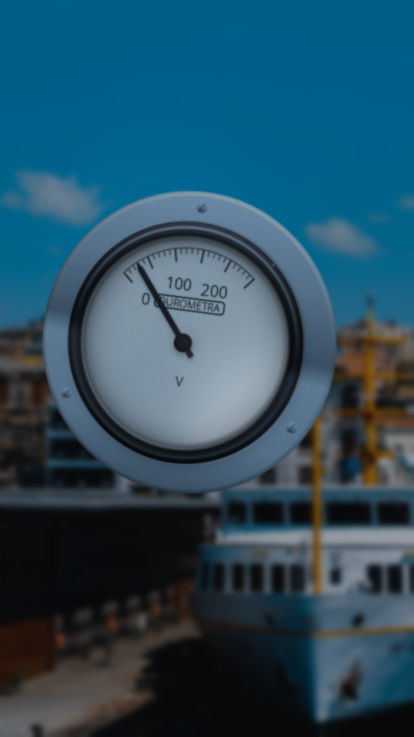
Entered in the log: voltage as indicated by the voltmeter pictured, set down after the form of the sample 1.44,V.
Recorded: 30,V
